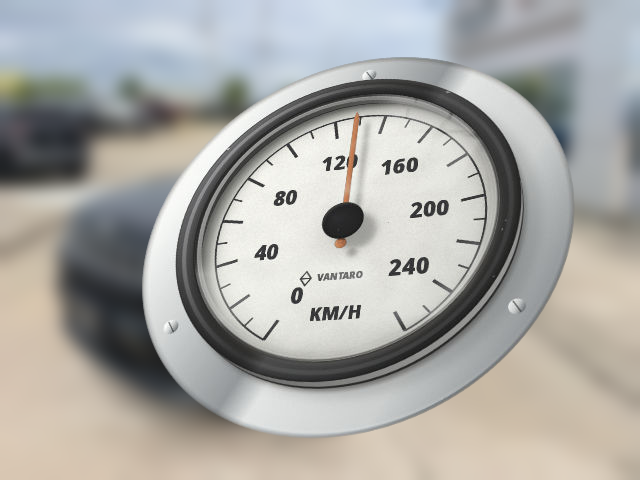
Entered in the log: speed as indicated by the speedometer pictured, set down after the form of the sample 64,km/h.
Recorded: 130,km/h
